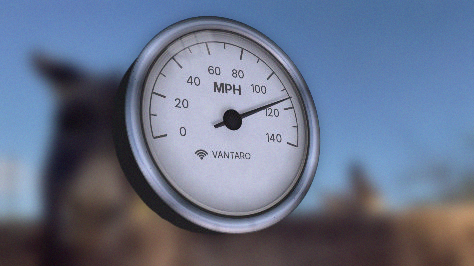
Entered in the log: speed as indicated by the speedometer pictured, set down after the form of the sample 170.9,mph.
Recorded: 115,mph
